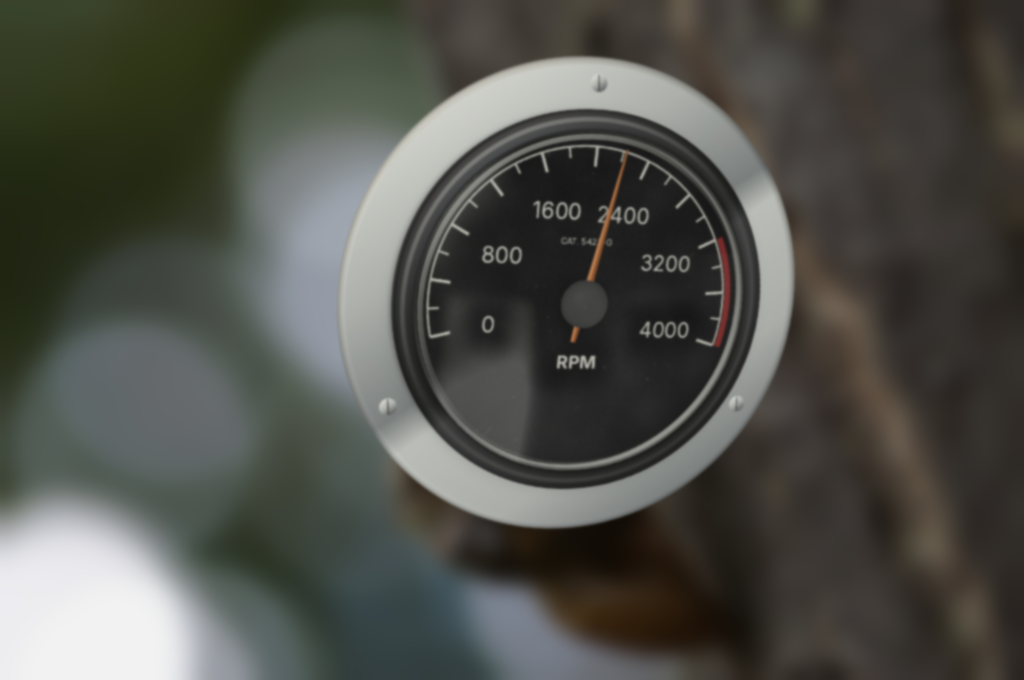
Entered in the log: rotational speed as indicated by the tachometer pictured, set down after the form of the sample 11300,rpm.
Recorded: 2200,rpm
